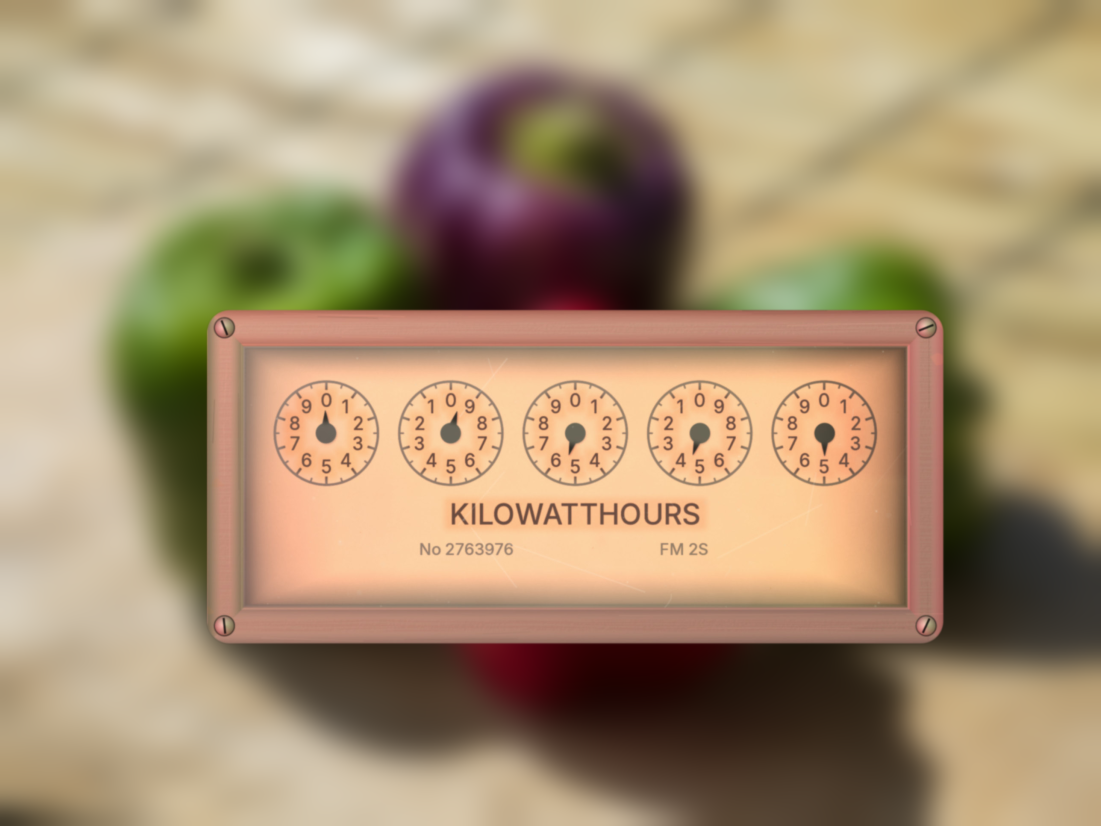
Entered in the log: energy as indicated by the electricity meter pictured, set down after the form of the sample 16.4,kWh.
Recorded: 99545,kWh
